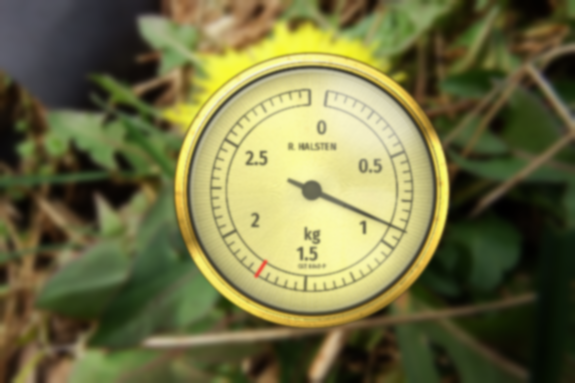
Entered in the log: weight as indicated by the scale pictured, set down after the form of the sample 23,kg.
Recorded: 0.9,kg
